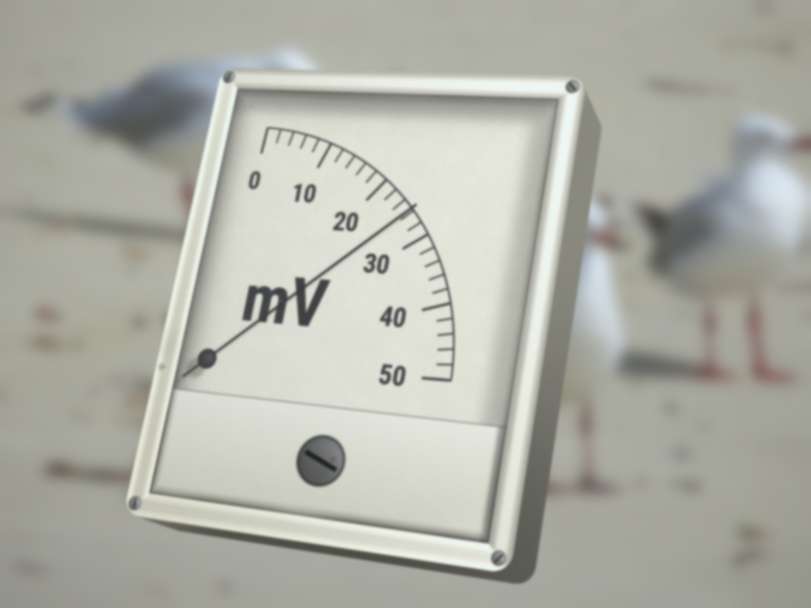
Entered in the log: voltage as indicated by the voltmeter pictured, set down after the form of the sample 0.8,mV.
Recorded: 26,mV
